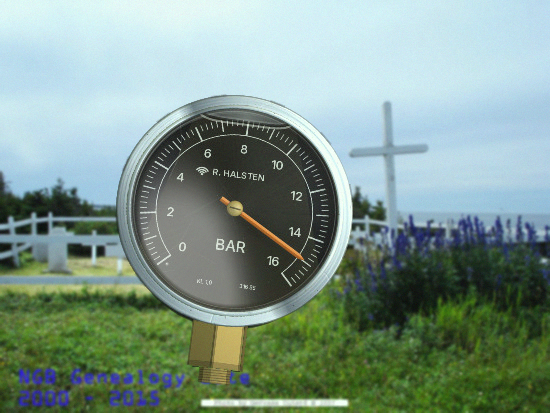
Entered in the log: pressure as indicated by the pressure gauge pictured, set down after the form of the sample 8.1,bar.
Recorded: 15,bar
